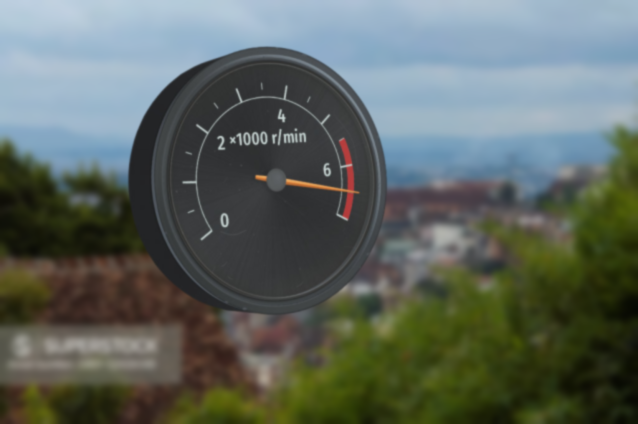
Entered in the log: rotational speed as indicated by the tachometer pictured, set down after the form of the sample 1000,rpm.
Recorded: 6500,rpm
